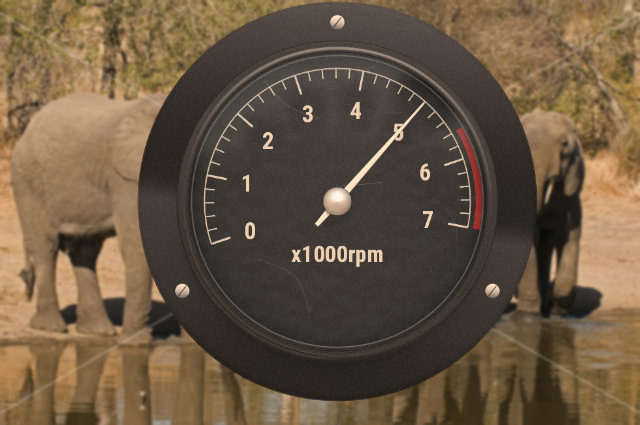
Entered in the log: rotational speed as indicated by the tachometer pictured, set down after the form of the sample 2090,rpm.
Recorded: 5000,rpm
